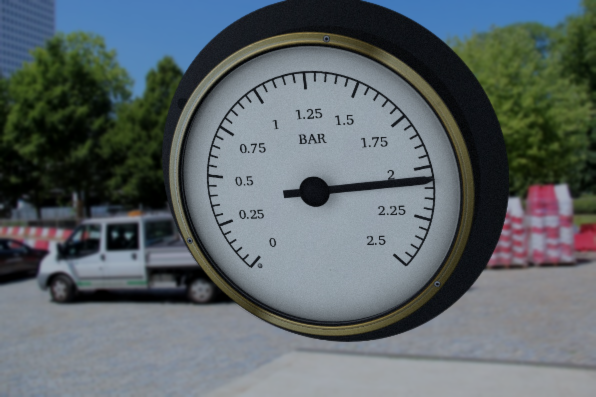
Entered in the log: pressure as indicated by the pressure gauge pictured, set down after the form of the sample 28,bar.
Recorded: 2.05,bar
